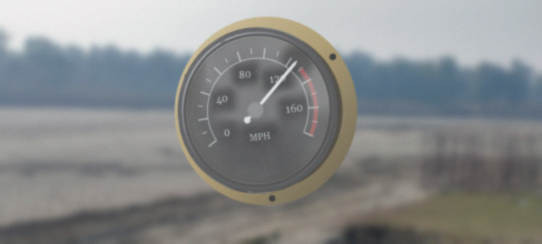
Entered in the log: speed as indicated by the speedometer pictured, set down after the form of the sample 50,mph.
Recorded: 125,mph
